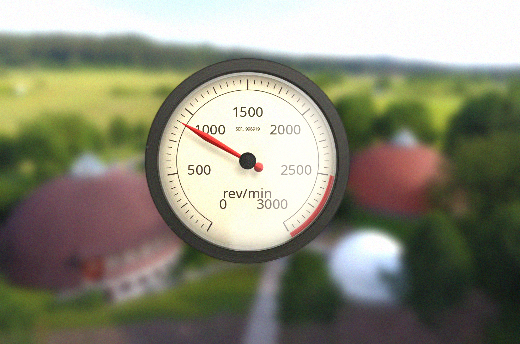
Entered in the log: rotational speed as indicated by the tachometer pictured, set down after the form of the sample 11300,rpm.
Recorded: 900,rpm
